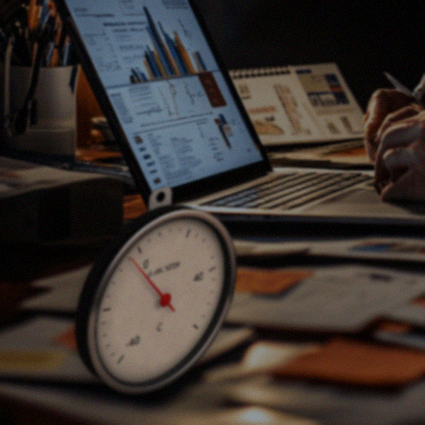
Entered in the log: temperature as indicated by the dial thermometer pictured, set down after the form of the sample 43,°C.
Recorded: -4,°C
